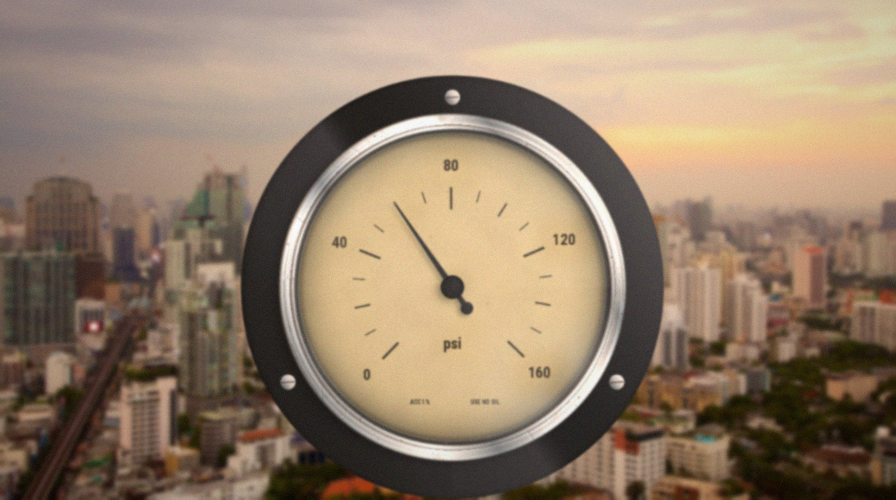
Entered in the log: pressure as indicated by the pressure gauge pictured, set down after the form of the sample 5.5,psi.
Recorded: 60,psi
